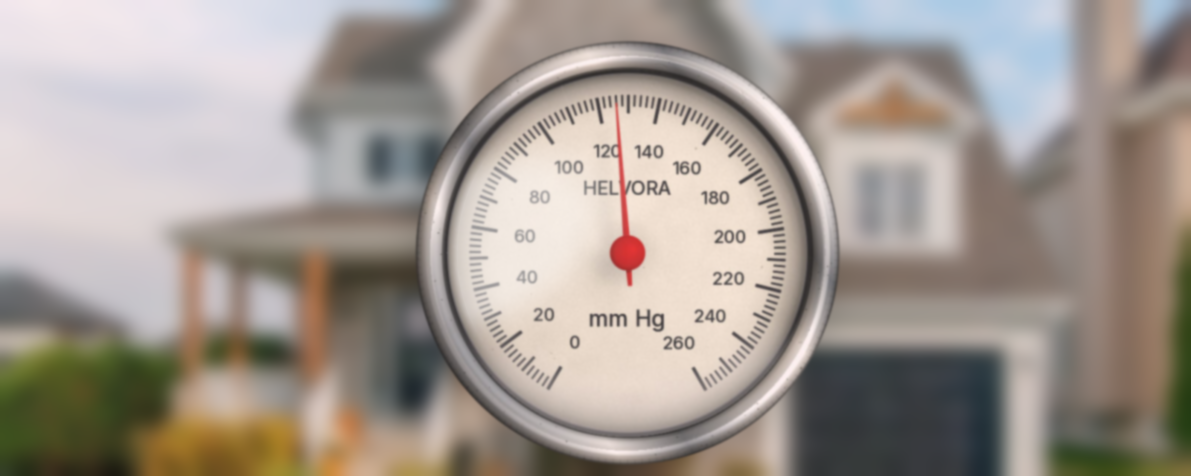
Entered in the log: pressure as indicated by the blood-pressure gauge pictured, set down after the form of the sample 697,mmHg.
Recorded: 126,mmHg
